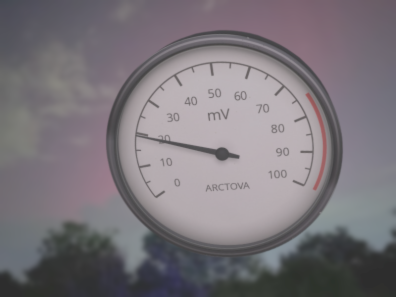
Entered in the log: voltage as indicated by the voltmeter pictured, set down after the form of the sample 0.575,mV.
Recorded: 20,mV
